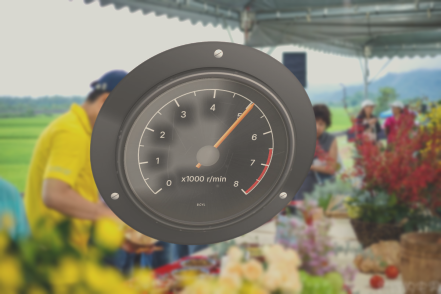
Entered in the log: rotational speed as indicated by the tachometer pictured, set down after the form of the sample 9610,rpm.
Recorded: 5000,rpm
